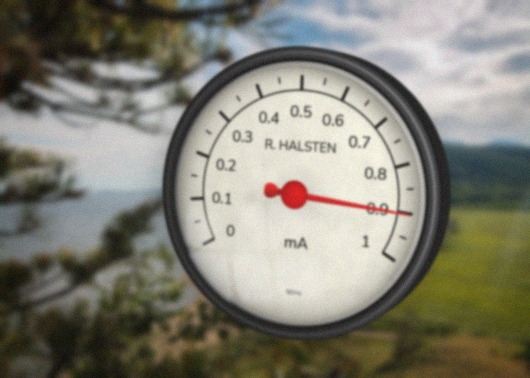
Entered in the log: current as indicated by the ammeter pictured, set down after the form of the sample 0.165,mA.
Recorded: 0.9,mA
